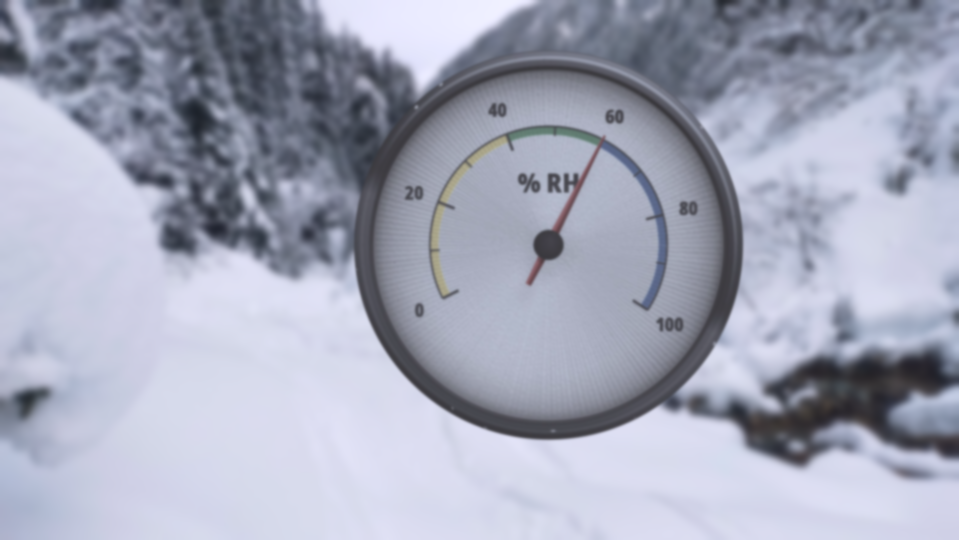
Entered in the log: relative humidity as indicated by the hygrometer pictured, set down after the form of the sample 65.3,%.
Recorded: 60,%
